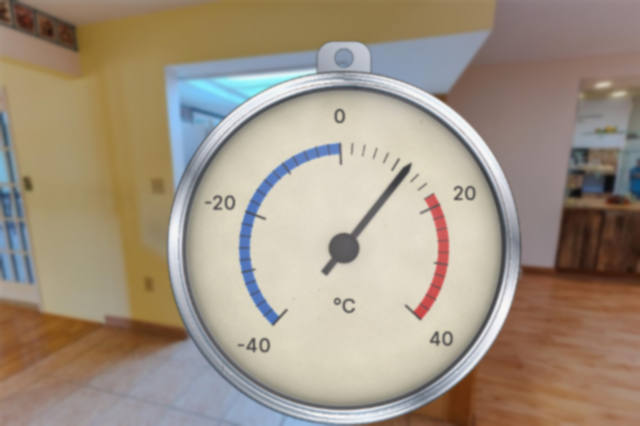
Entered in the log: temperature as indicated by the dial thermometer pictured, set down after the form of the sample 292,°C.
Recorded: 12,°C
